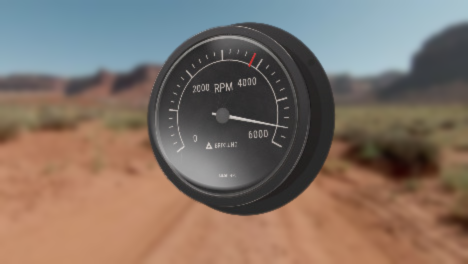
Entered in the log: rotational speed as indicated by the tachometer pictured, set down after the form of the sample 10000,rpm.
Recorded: 5600,rpm
